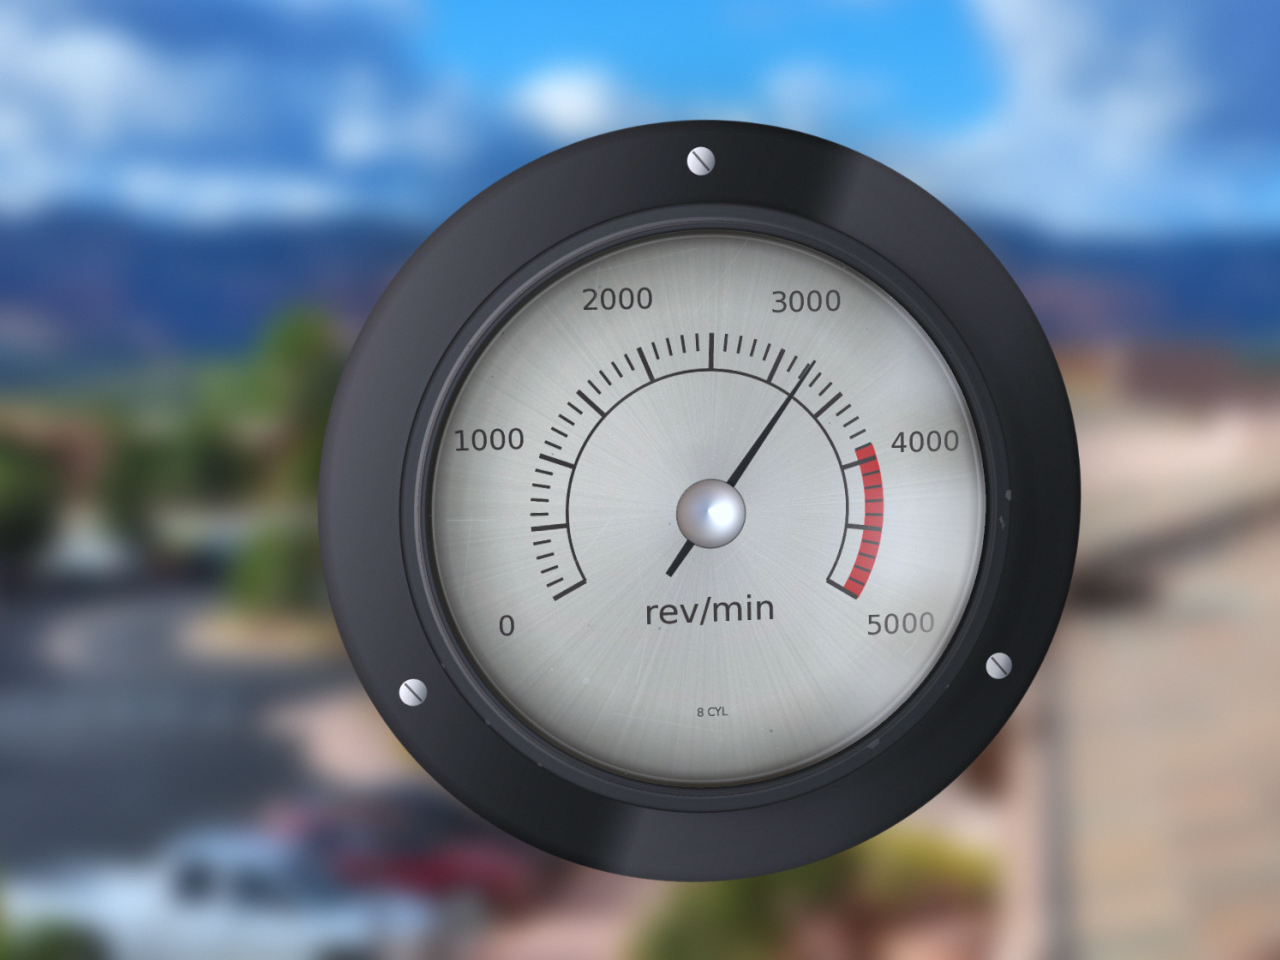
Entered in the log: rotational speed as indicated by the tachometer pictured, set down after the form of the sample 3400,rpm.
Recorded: 3200,rpm
